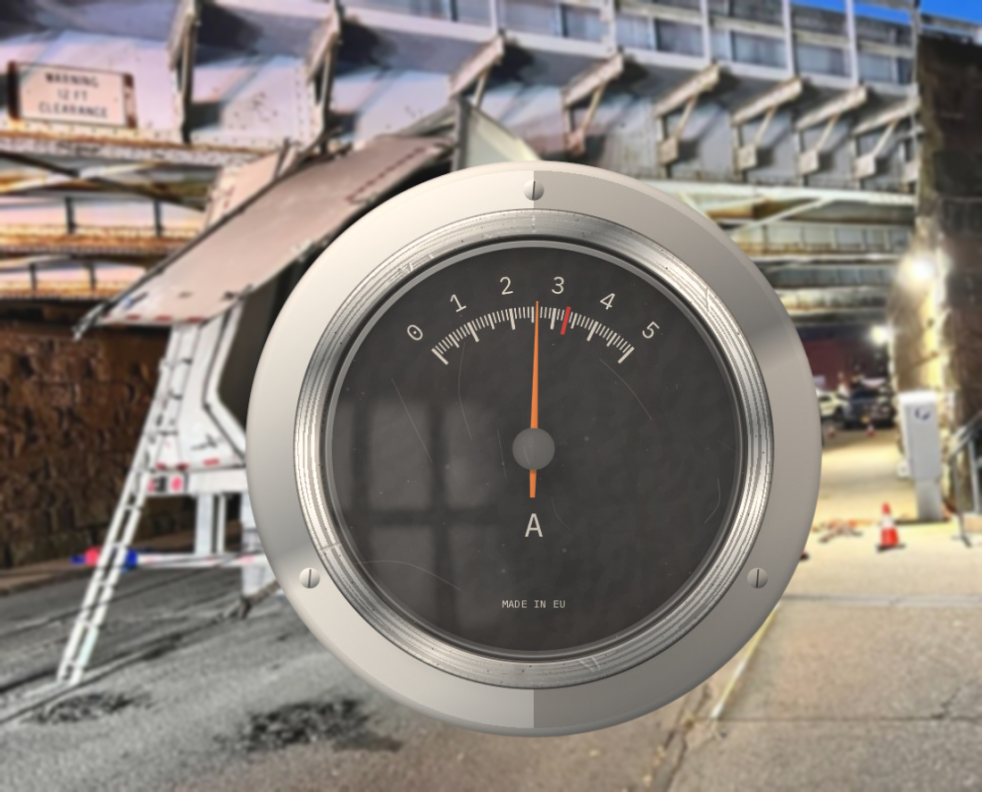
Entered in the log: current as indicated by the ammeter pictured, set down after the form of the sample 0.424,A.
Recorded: 2.6,A
